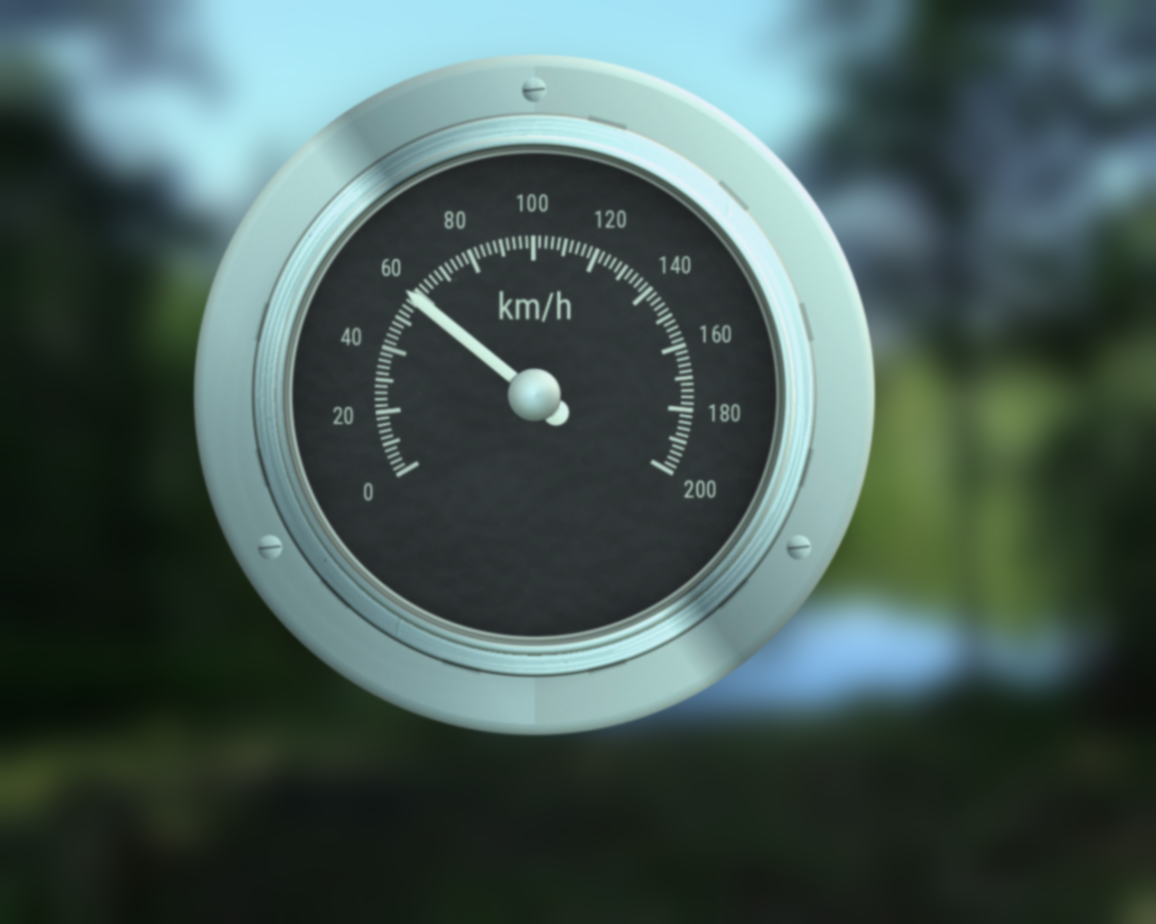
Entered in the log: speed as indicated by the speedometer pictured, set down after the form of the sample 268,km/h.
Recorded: 58,km/h
